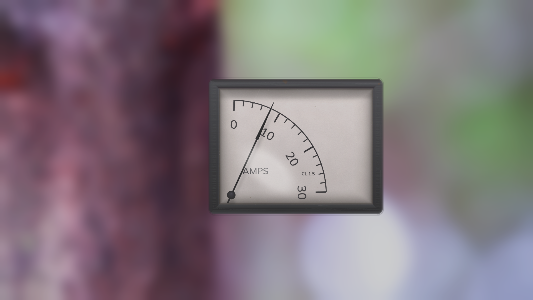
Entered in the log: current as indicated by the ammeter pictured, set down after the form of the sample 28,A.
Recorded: 8,A
